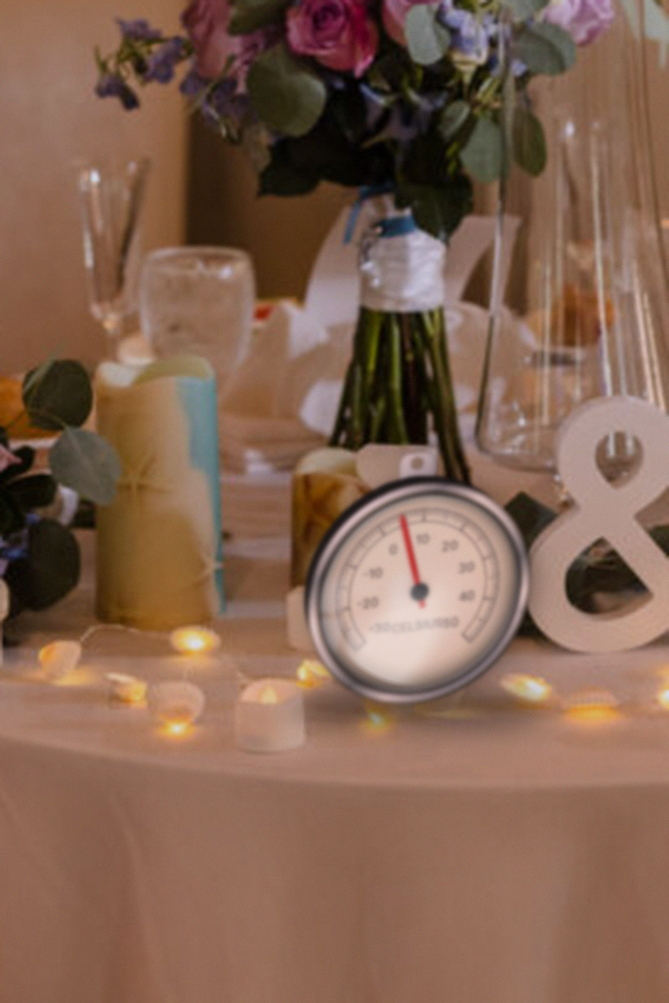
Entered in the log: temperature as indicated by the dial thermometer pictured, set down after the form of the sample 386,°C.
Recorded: 5,°C
